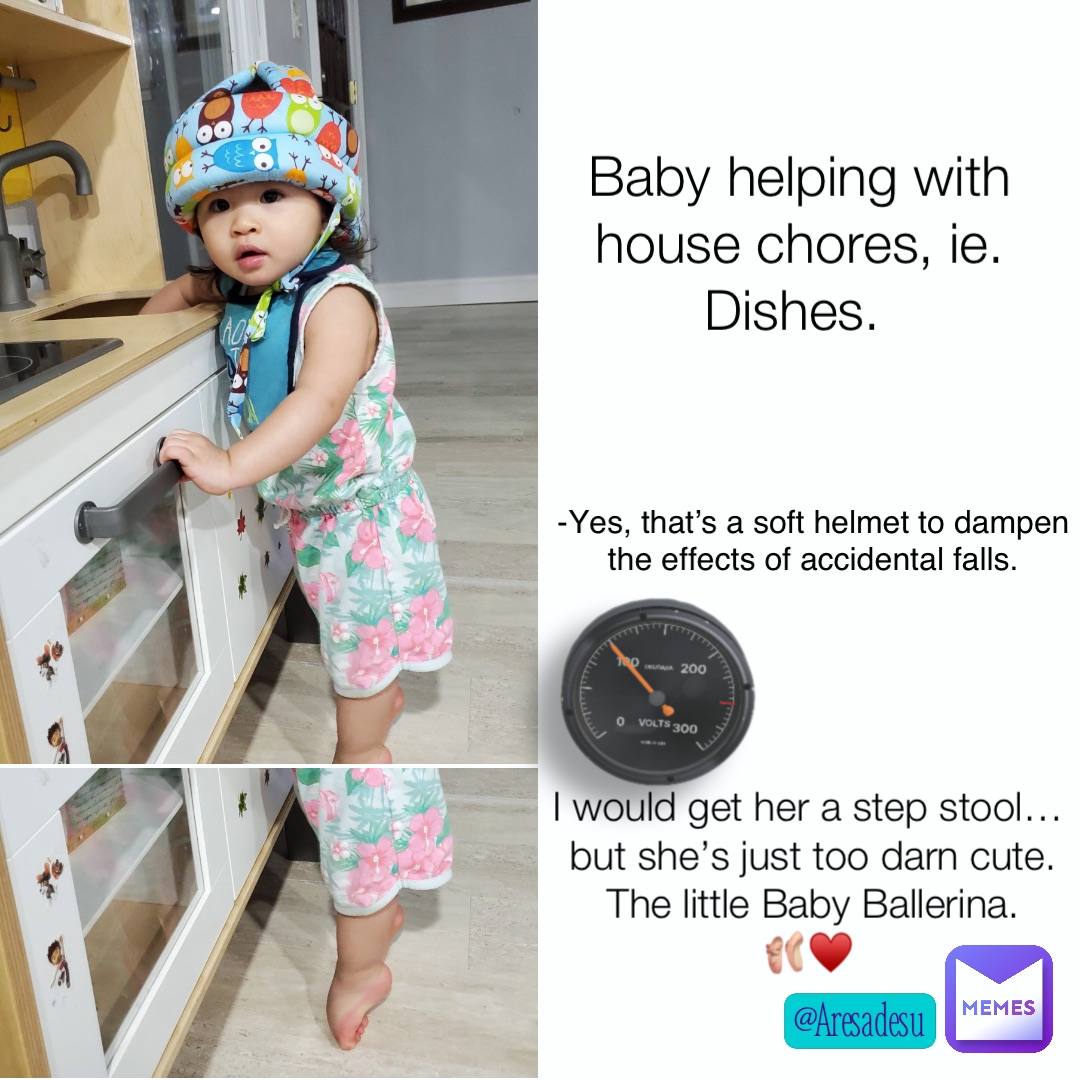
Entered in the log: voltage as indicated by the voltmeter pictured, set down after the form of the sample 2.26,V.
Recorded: 100,V
